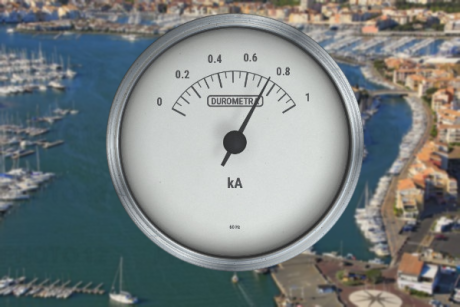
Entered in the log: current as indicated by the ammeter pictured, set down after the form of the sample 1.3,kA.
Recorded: 0.75,kA
